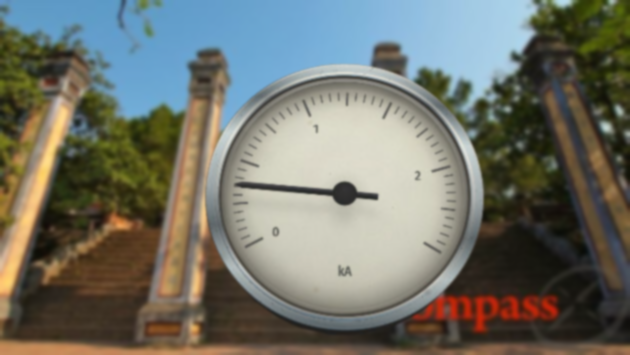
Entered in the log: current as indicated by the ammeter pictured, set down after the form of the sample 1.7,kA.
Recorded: 0.35,kA
